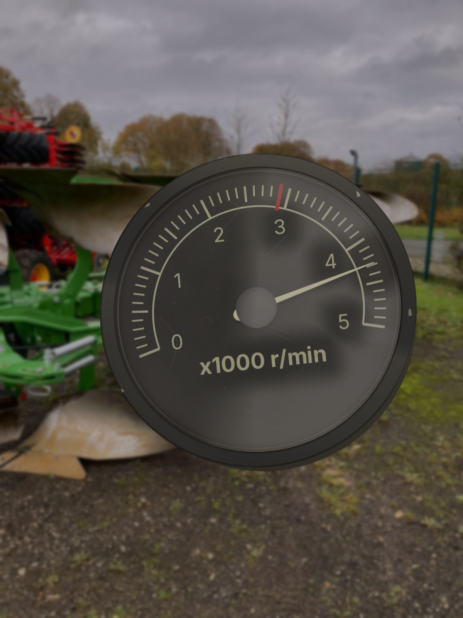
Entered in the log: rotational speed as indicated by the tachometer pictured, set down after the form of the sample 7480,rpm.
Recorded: 4300,rpm
